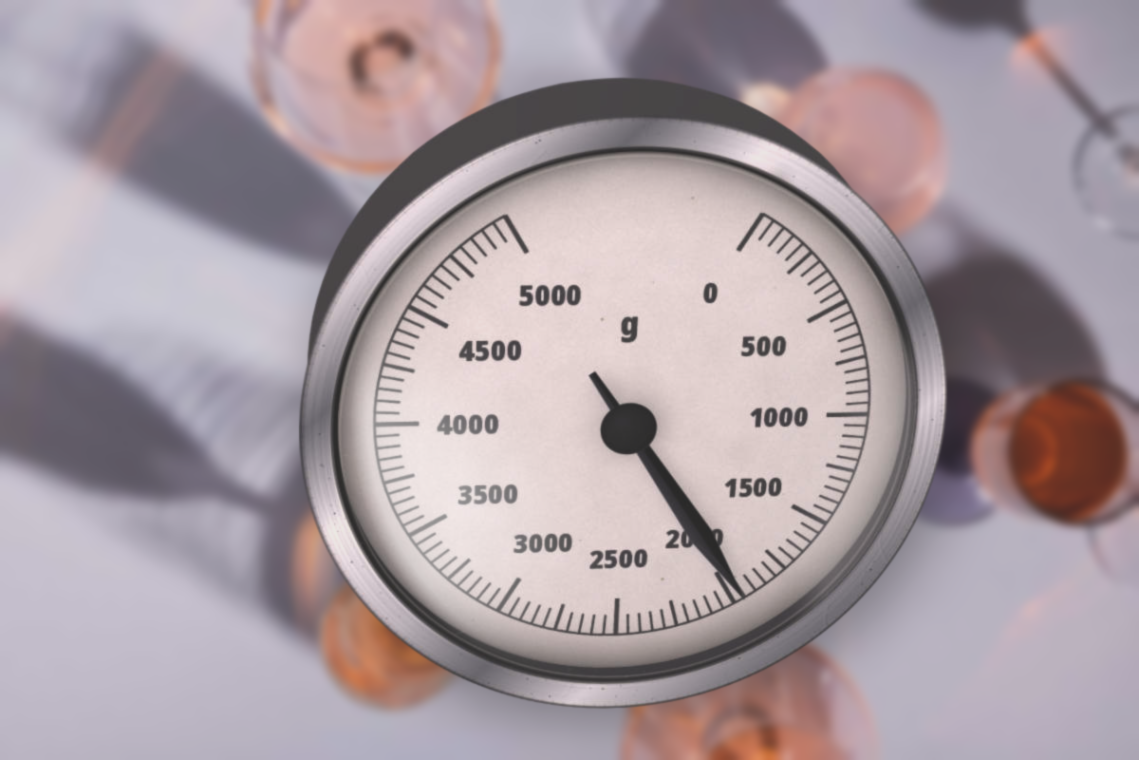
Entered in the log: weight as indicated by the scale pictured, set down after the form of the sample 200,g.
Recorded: 1950,g
